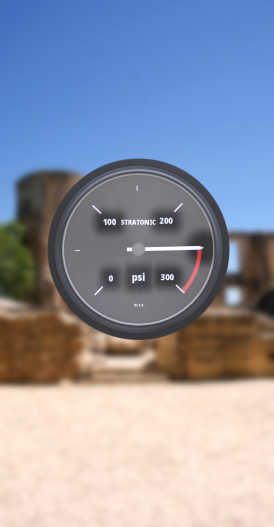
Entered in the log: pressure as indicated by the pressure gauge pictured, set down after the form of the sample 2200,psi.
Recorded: 250,psi
